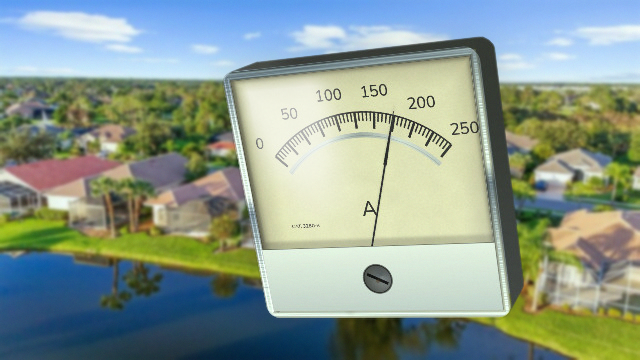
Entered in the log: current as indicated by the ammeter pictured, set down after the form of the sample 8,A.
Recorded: 175,A
